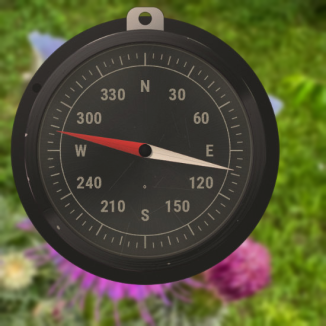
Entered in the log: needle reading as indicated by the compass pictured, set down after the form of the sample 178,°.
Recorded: 282.5,°
